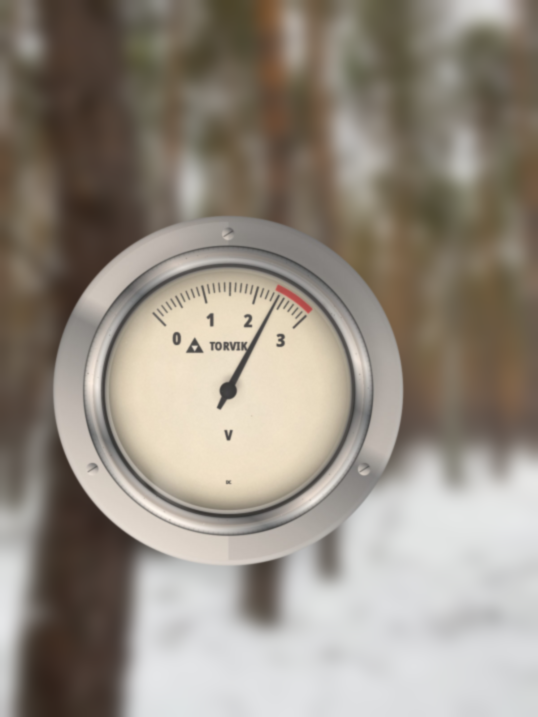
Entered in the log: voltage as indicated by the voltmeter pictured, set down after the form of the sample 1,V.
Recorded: 2.4,V
